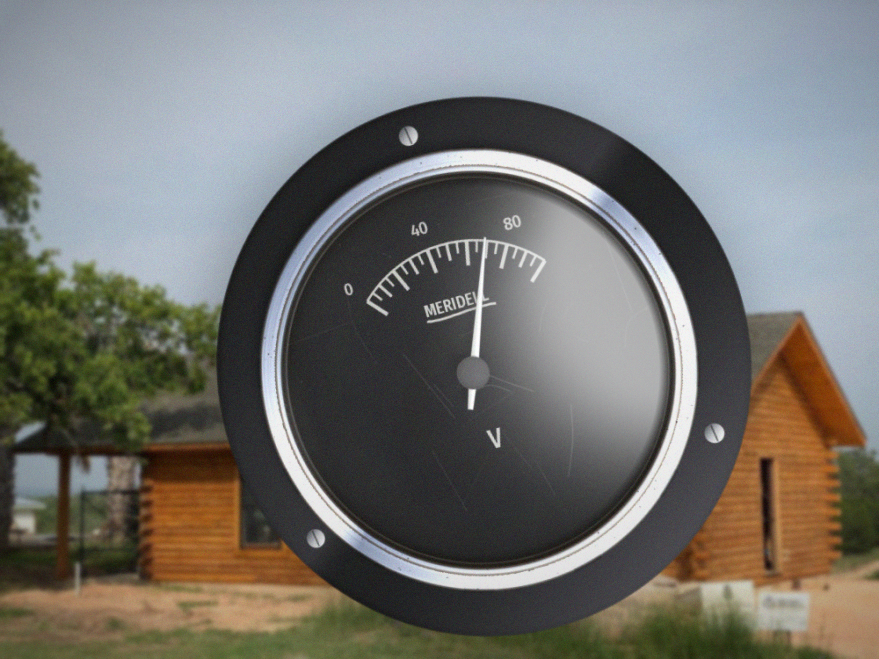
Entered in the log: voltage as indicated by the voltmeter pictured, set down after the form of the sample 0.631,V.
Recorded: 70,V
